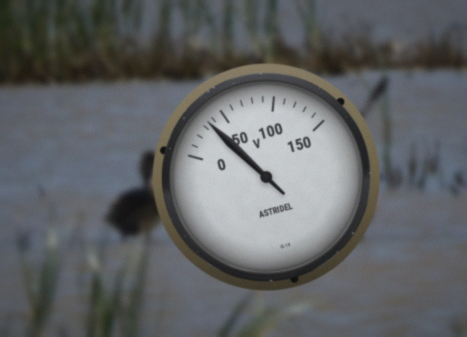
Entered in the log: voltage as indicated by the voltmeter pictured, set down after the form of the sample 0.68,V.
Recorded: 35,V
